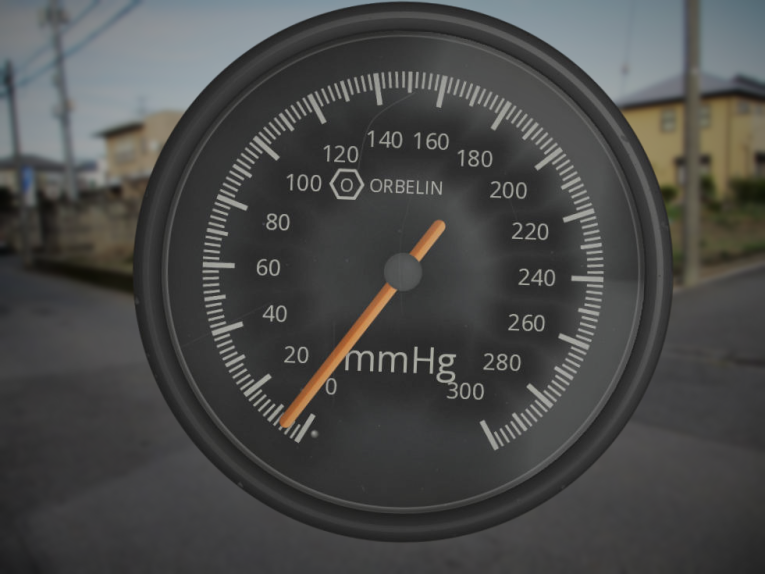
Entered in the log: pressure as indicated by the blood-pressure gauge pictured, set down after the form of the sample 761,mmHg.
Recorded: 6,mmHg
